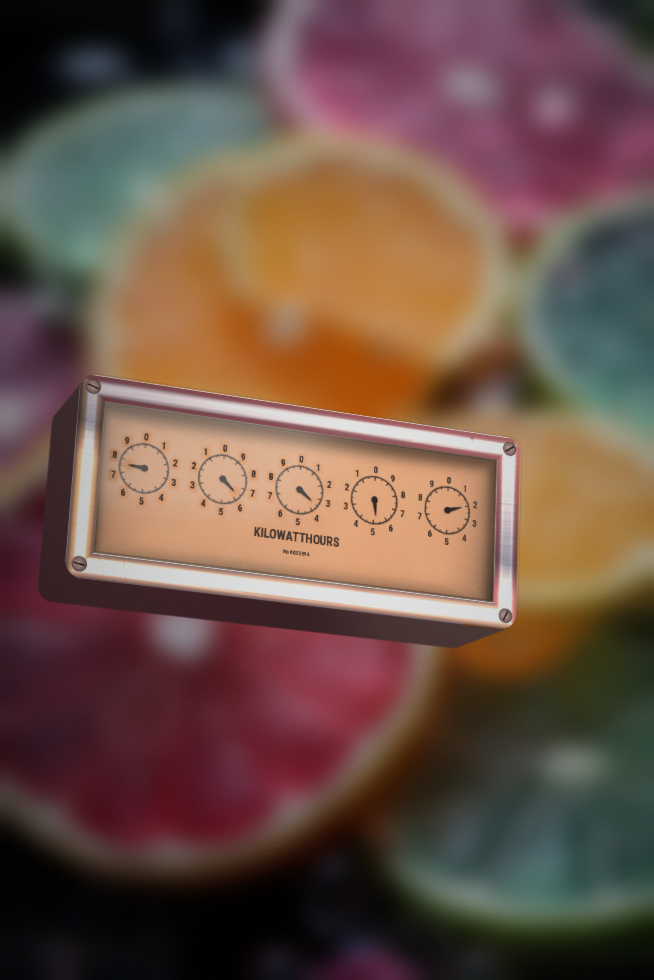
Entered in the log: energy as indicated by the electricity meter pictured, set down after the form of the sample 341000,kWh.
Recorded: 76352,kWh
